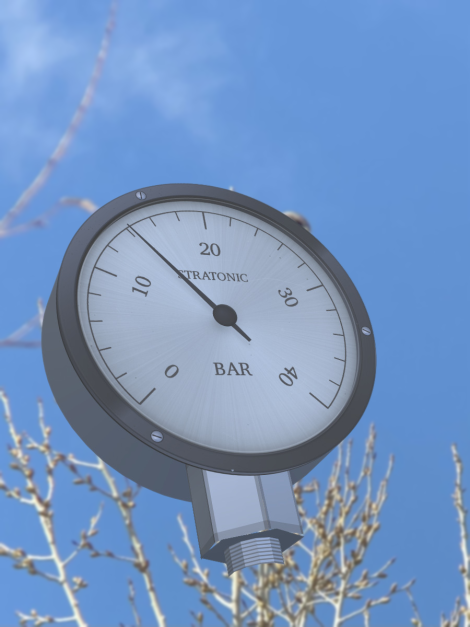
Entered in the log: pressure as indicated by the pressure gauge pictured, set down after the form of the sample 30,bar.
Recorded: 14,bar
